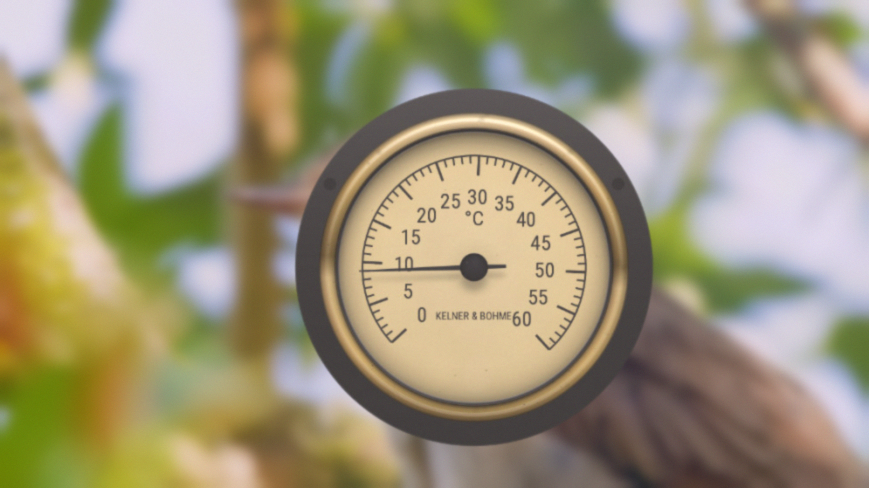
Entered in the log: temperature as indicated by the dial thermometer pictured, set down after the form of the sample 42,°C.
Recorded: 9,°C
